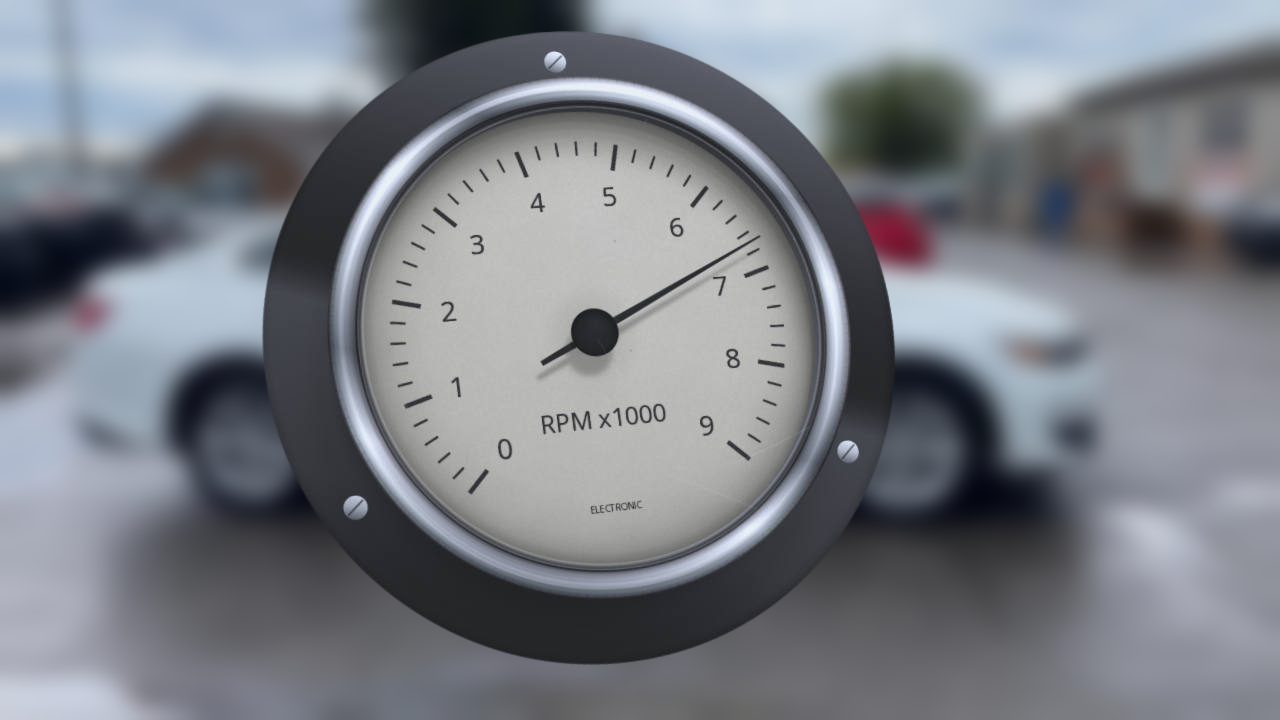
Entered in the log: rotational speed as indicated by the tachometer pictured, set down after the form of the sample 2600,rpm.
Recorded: 6700,rpm
